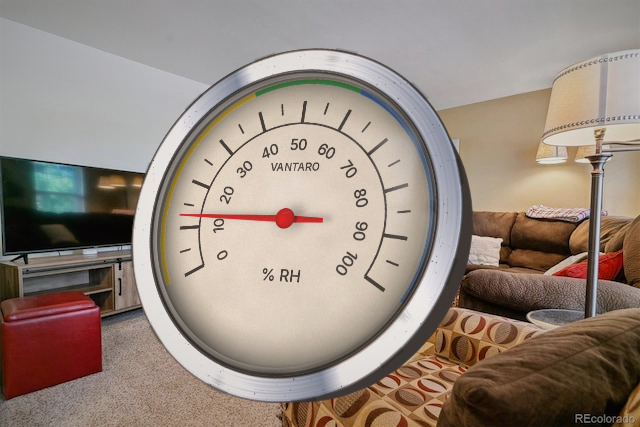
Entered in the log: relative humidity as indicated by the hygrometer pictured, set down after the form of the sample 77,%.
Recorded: 12.5,%
